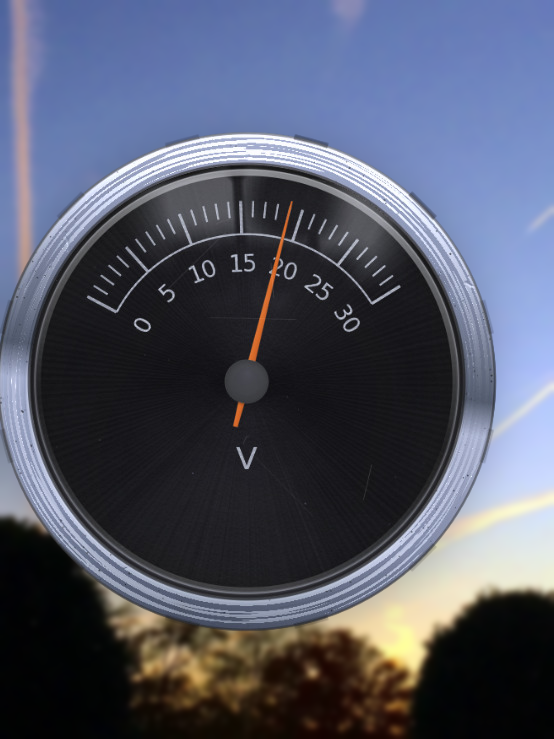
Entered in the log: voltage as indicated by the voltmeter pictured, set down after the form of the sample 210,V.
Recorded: 19,V
